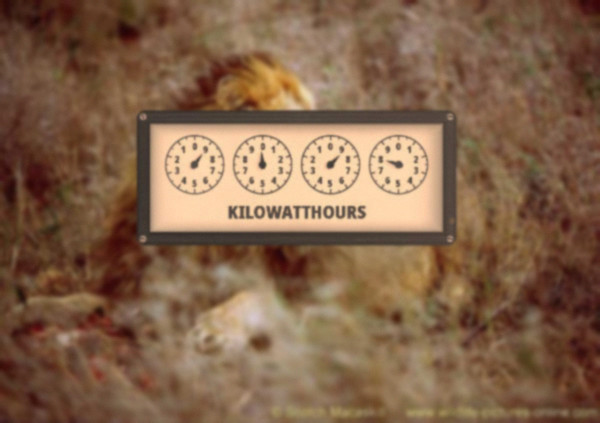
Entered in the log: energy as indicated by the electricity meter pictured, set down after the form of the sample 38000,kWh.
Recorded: 8988,kWh
